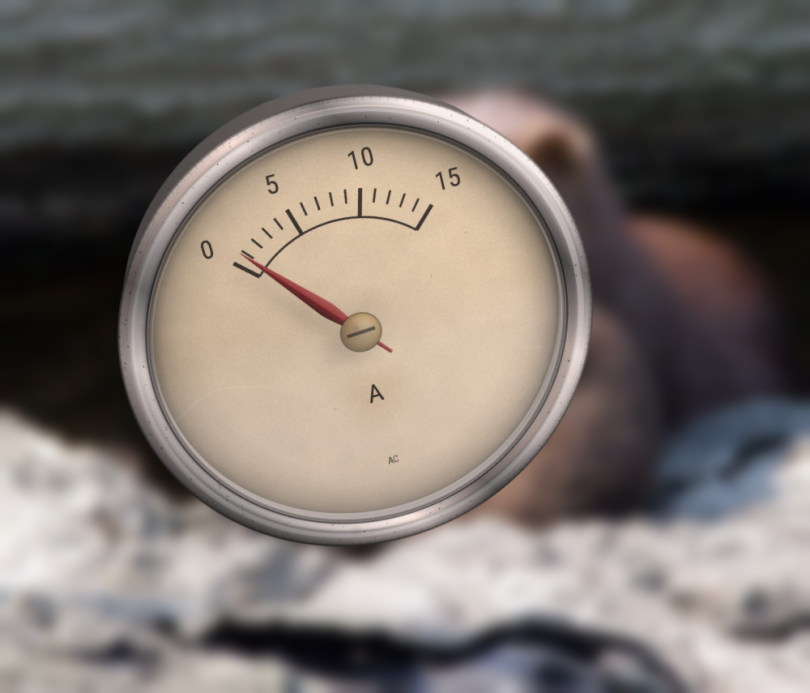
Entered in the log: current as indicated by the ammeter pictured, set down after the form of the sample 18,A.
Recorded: 1,A
